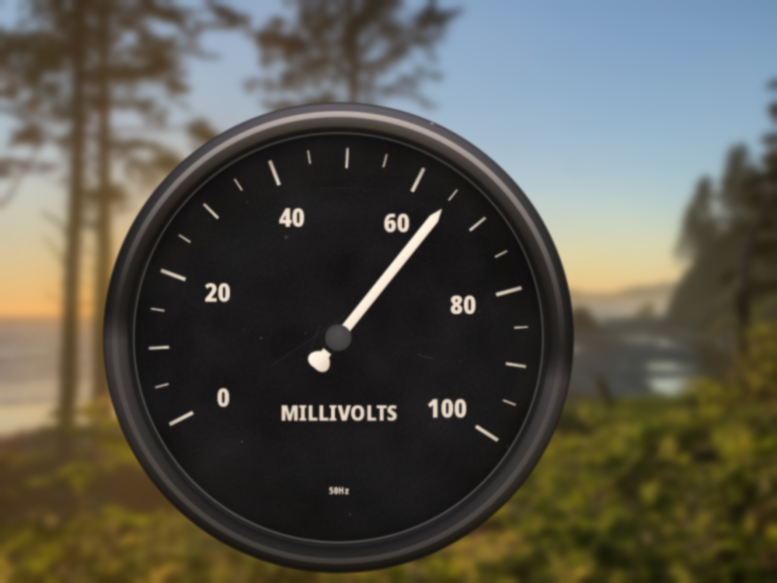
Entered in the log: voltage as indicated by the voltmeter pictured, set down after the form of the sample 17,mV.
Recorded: 65,mV
